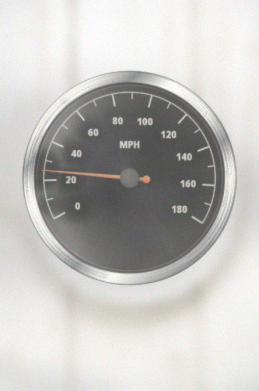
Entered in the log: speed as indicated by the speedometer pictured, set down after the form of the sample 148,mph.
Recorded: 25,mph
